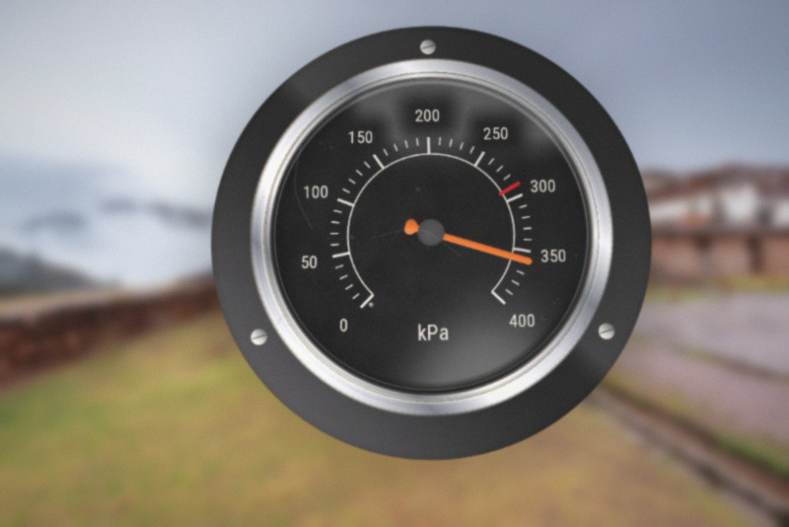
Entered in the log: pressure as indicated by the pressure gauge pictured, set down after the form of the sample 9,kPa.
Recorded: 360,kPa
